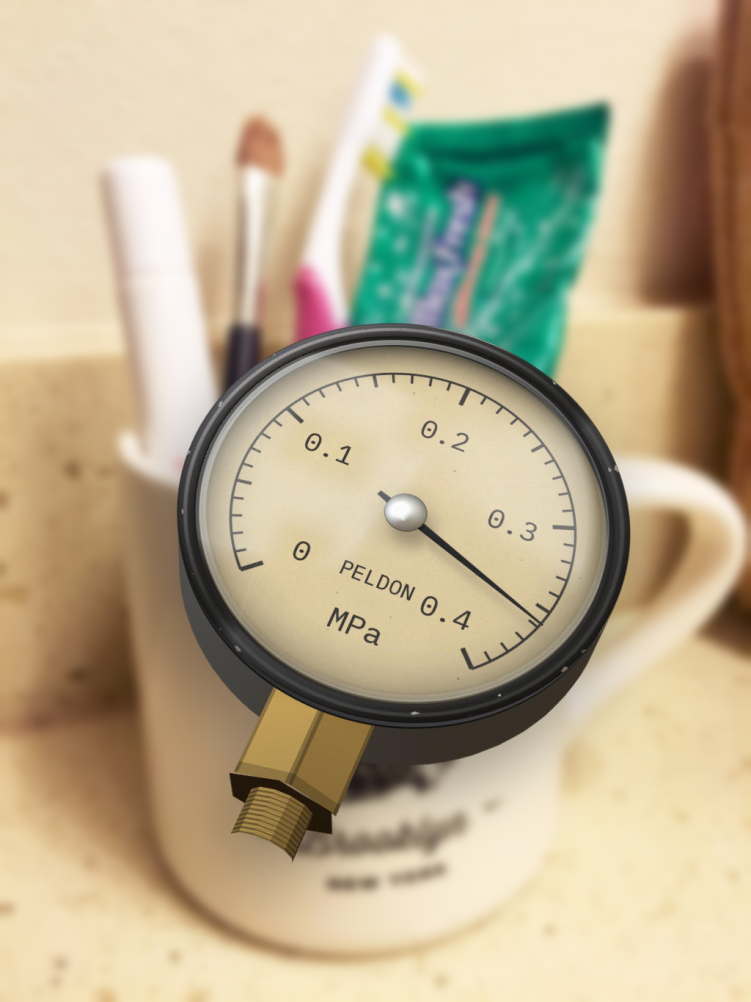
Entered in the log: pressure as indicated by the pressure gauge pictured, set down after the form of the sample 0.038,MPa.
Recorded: 0.36,MPa
